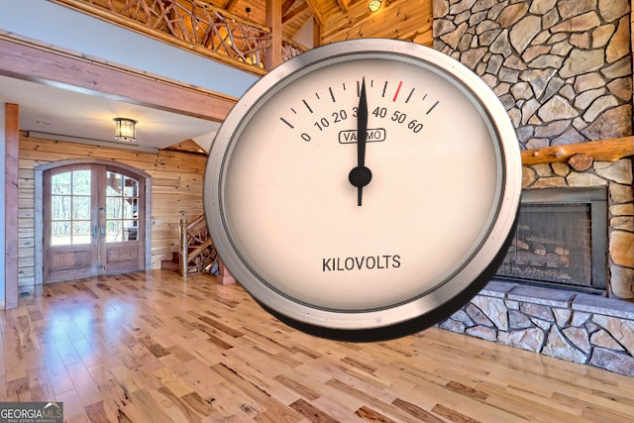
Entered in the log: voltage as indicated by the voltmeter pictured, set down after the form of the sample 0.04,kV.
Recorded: 32.5,kV
